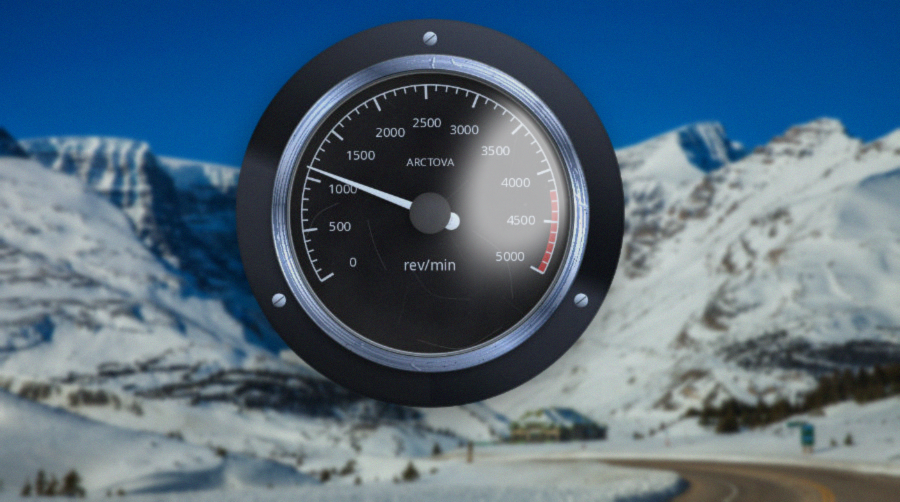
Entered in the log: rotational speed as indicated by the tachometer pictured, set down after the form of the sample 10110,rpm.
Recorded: 1100,rpm
